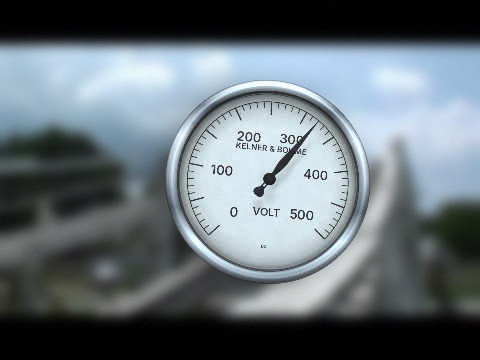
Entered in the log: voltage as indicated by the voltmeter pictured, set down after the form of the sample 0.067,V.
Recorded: 320,V
